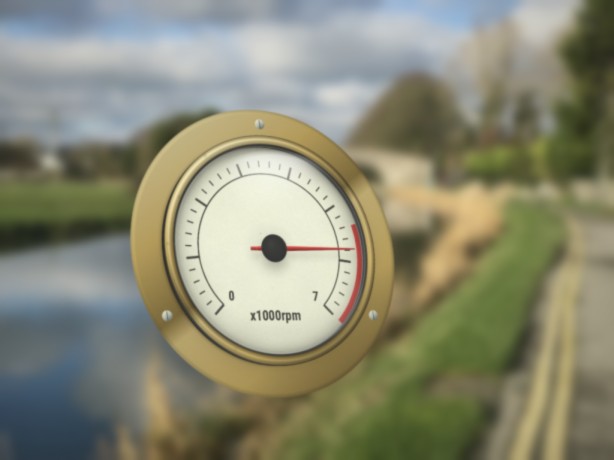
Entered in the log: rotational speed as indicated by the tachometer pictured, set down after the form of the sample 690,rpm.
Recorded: 5800,rpm
